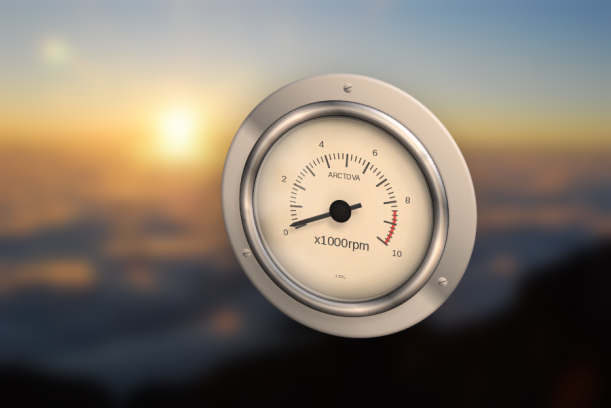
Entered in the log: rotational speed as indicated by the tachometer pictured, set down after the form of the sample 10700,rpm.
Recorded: 200,rpm
